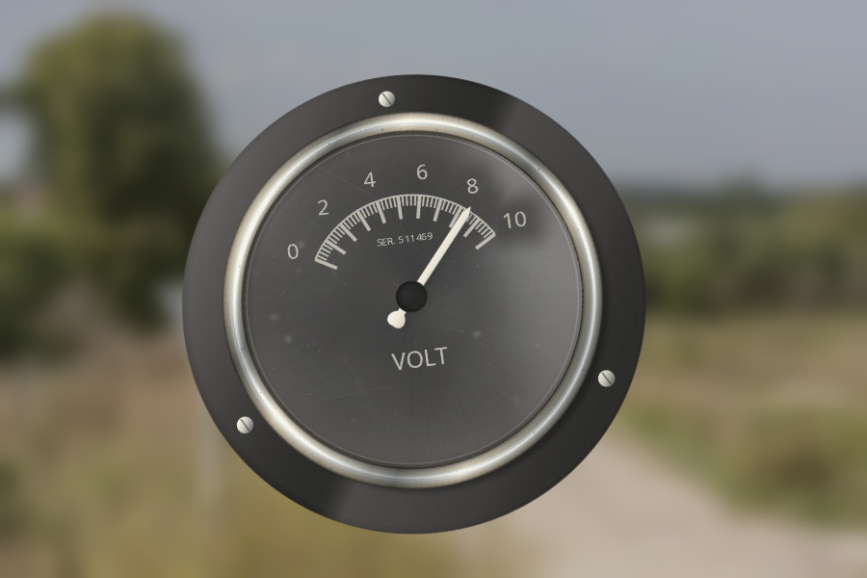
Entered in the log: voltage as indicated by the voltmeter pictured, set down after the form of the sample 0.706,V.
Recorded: 8.4,V
